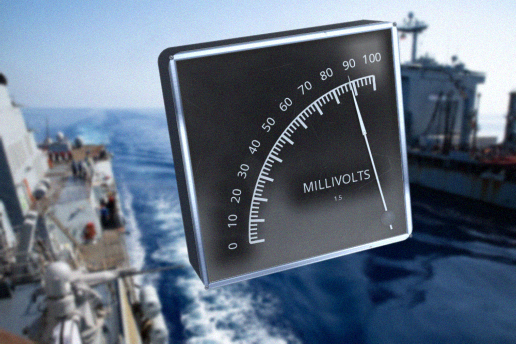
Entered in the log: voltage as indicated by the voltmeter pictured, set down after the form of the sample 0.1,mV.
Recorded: 88,mV
